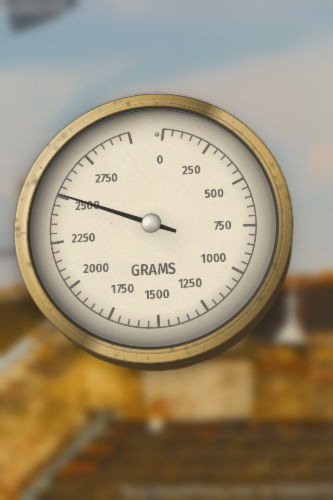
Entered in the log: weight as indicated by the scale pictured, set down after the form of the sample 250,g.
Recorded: 2500,g
